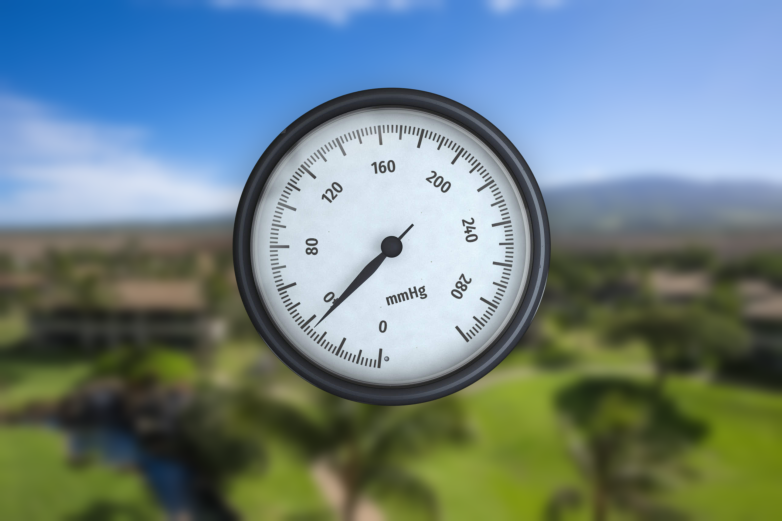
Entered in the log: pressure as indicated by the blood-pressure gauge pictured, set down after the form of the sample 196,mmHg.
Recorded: 36,mmHg
